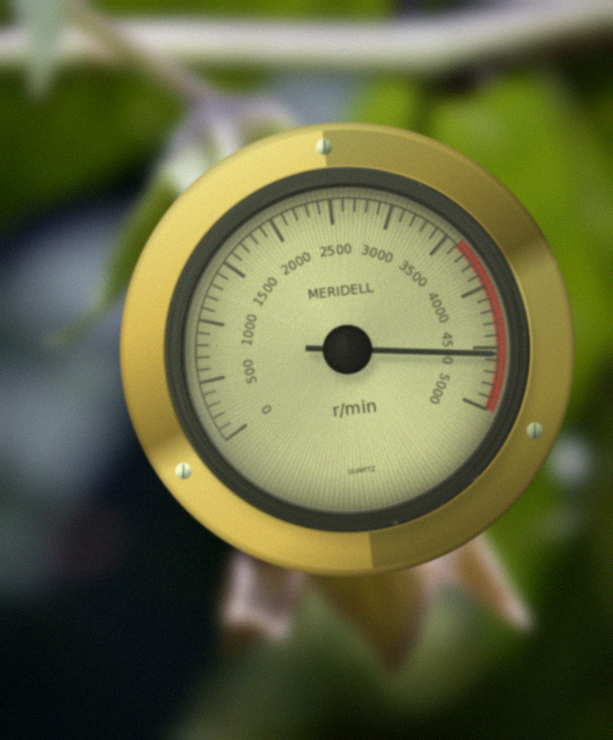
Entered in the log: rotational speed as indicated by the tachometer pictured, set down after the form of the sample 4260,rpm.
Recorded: 4550,rpm
